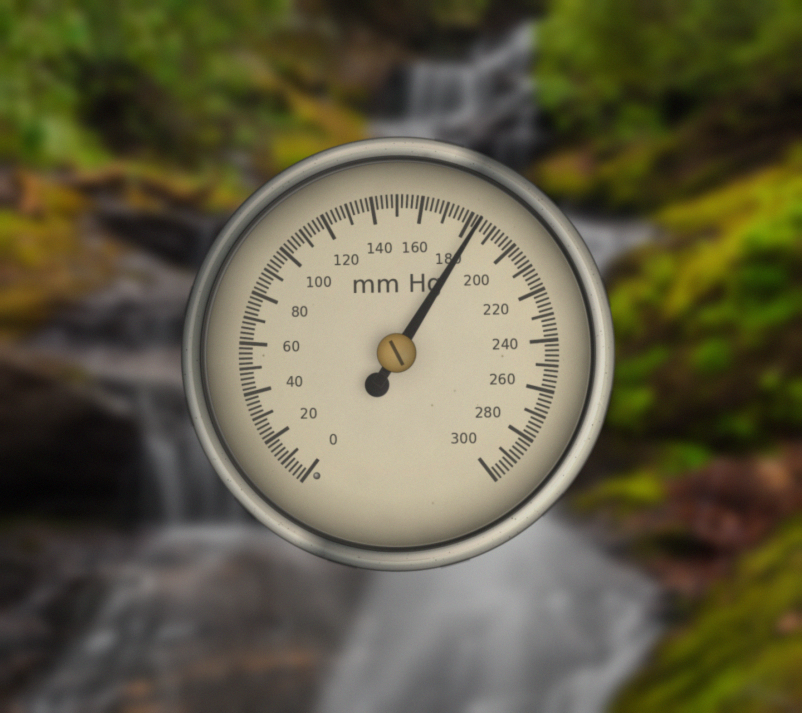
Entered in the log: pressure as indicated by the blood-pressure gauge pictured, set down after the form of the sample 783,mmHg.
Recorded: 184,mmHg
